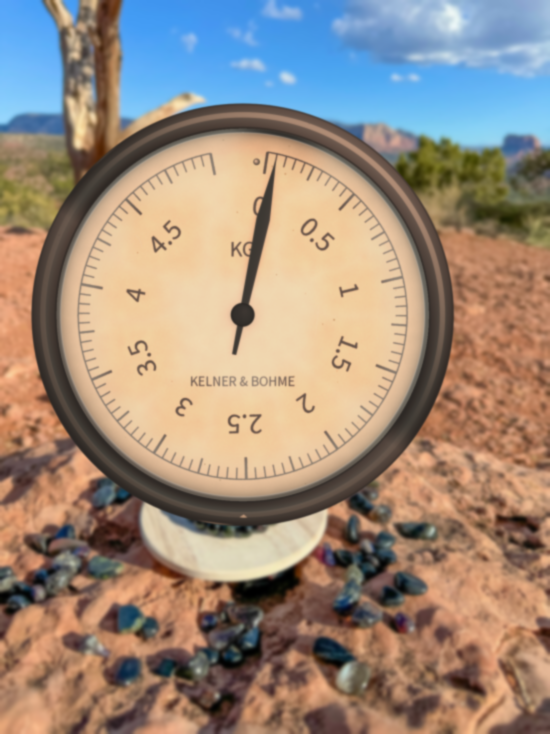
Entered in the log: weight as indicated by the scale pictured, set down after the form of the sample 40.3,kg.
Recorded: 0.05,kg
